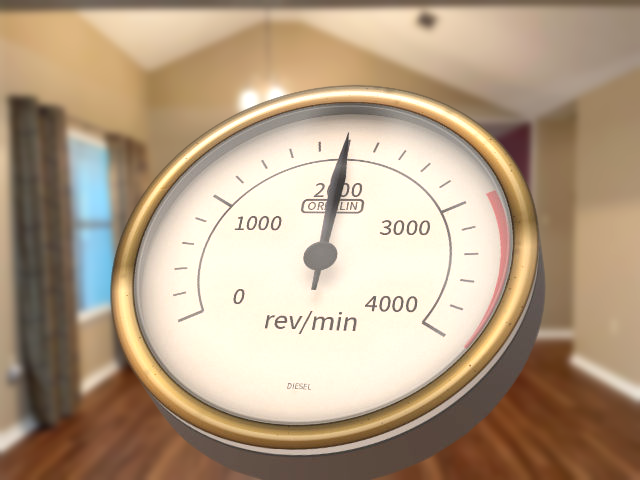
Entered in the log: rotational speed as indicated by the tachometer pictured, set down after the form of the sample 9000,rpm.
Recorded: 2000,rpm
